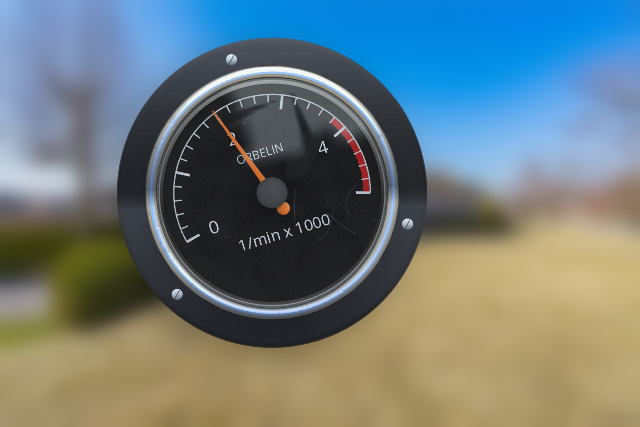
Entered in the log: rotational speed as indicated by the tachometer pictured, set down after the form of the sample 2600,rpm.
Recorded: 2000,rpm
